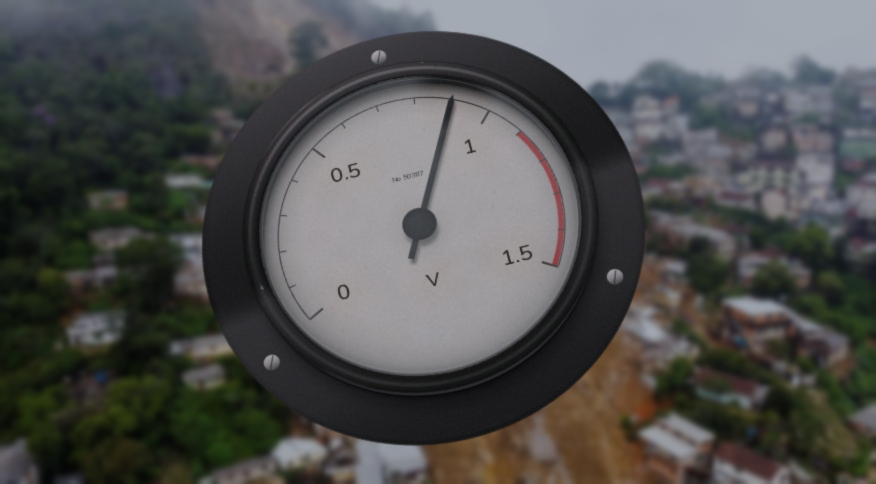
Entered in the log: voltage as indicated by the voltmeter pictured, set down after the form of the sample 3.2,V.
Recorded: 0.9,V
